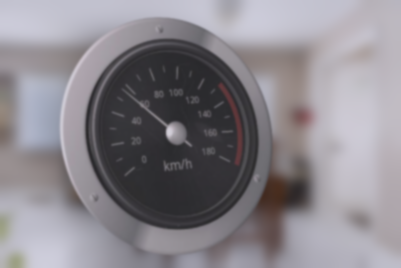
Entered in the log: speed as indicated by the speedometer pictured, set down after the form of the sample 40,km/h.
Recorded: 55,km/h
